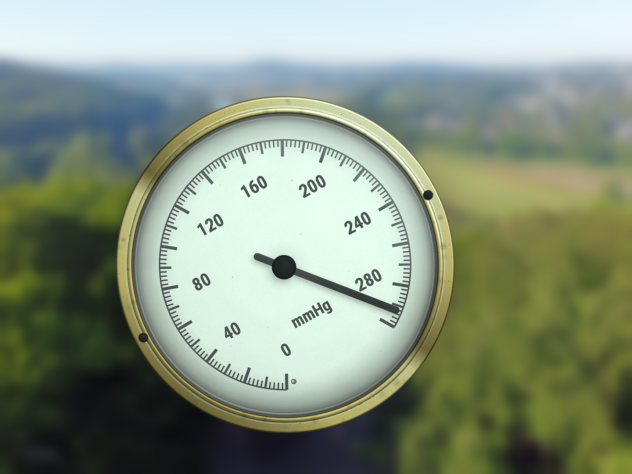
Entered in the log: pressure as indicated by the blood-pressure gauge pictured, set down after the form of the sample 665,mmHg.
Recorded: 292,mmHg
